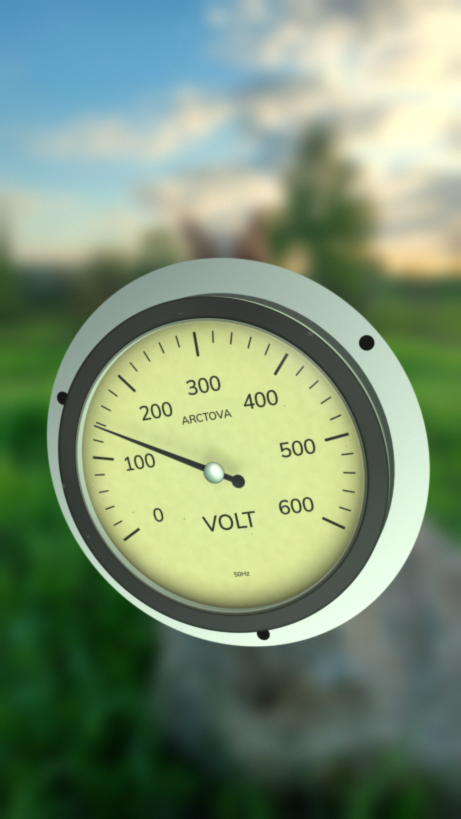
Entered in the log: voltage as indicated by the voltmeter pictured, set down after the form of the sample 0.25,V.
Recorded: 140,V
